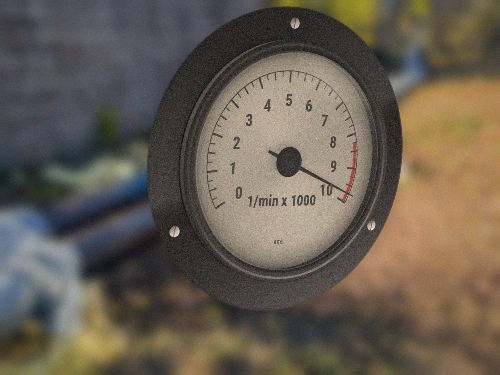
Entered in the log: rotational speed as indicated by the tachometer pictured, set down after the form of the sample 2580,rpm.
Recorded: 9750,rpm
